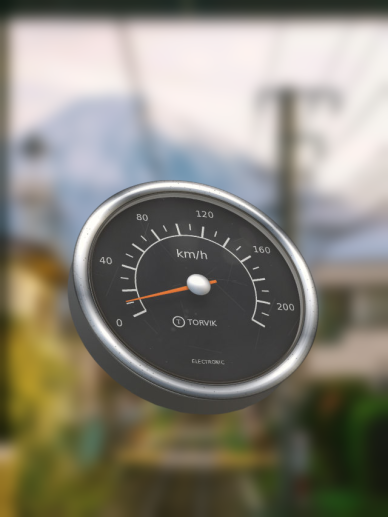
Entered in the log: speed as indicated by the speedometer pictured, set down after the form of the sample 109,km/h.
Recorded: 10,km/h
